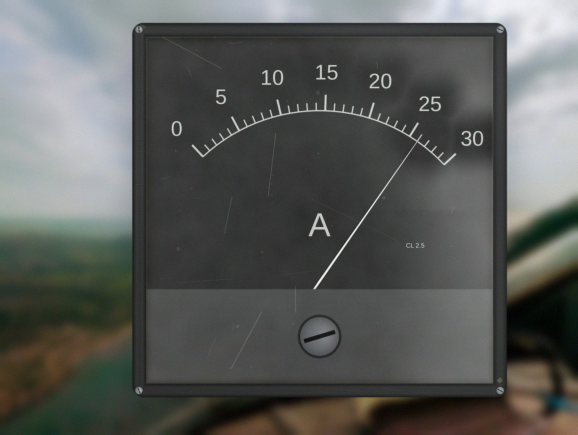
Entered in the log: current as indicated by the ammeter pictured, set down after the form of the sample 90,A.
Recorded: 26,A
